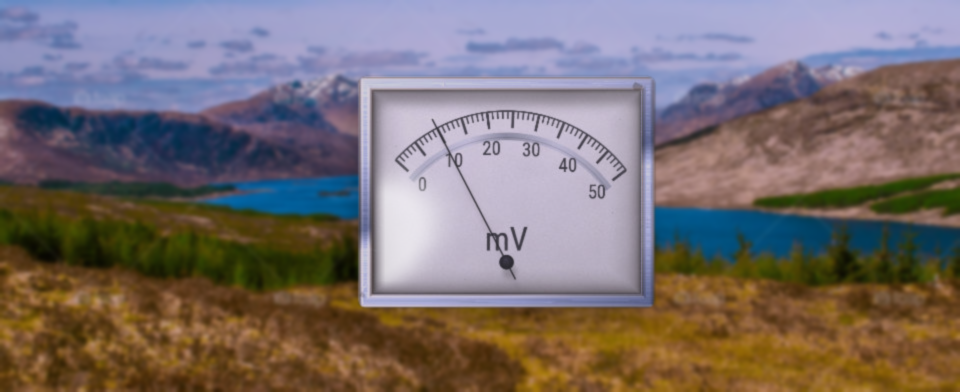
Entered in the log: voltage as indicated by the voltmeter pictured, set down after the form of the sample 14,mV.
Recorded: 10,mV
